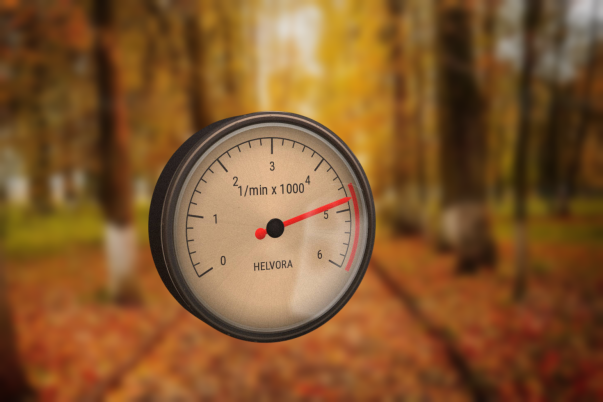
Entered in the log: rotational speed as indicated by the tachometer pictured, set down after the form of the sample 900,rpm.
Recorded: 4800,rpm
